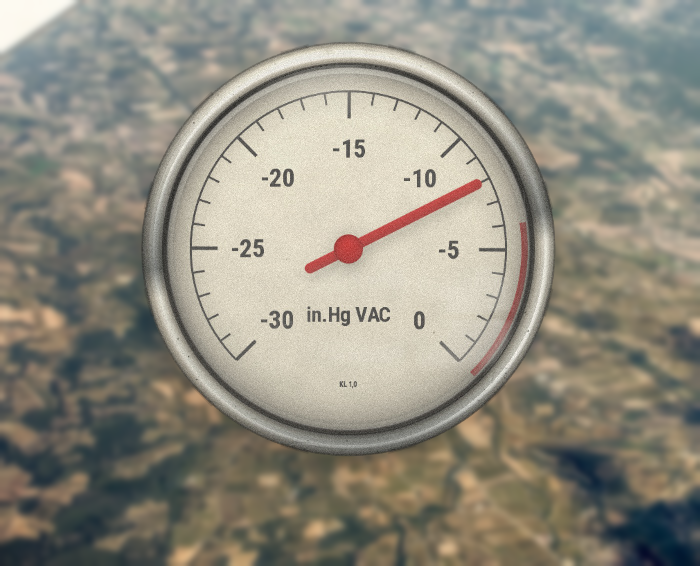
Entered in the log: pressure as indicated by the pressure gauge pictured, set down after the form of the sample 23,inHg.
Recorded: -8,inHg
